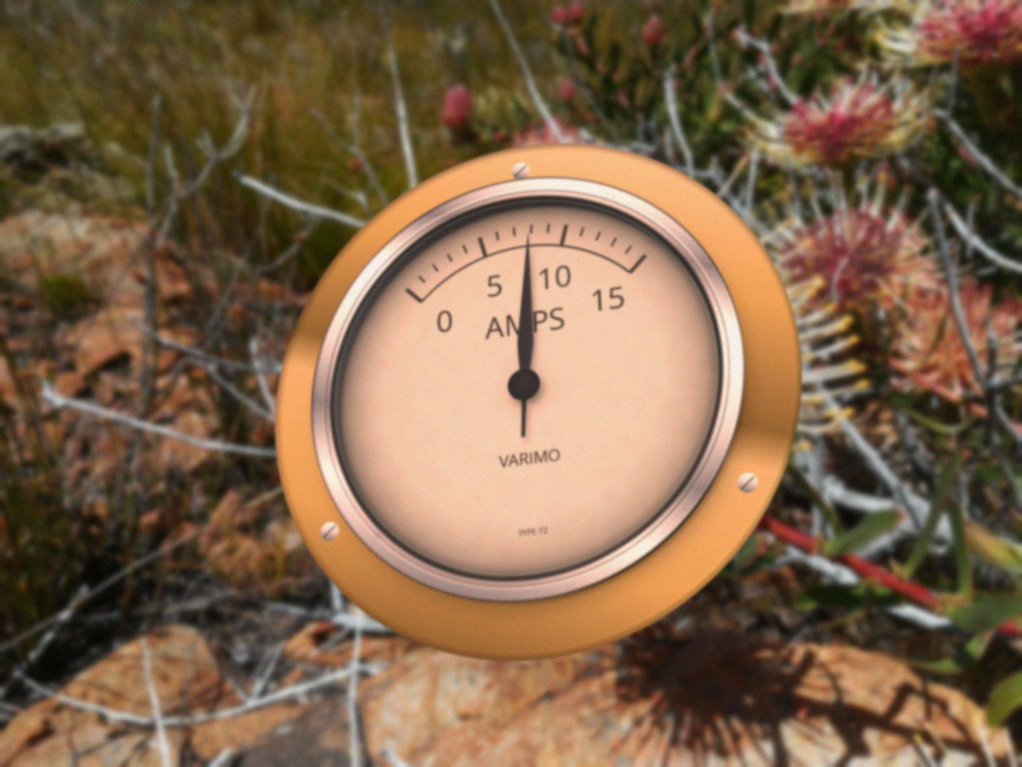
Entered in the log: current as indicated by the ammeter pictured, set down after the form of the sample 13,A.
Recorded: 8,A
